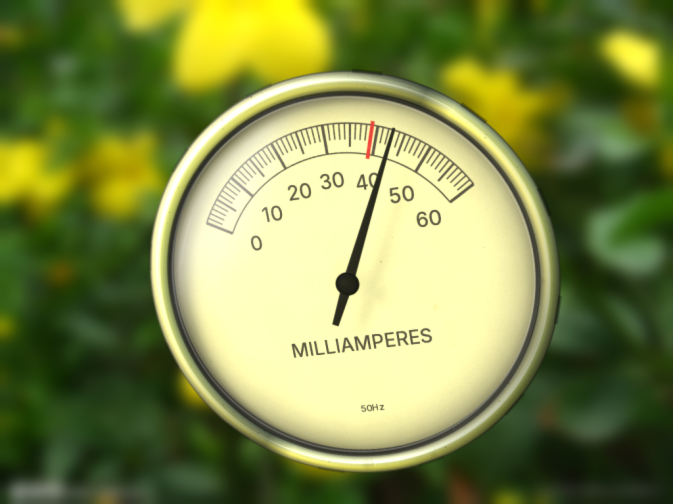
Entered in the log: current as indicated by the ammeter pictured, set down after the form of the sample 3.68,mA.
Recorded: 43,mA
